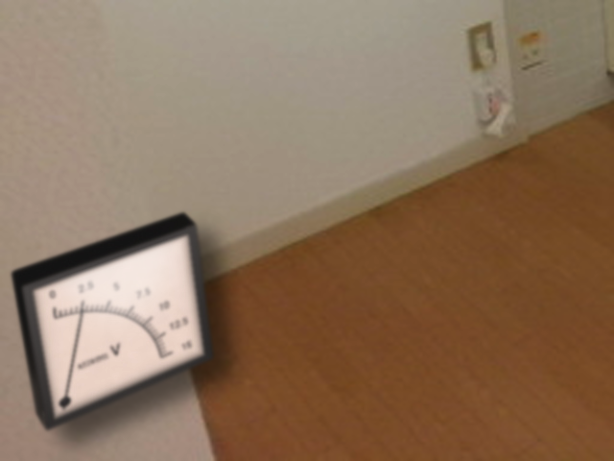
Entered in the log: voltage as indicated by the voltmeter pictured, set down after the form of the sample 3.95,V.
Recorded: 2.5,V
